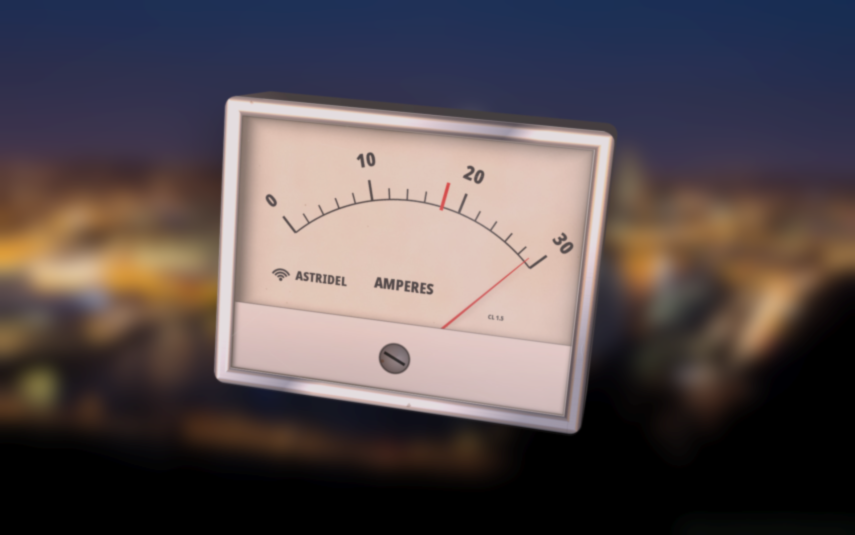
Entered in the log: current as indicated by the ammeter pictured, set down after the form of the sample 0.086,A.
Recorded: 29,A
